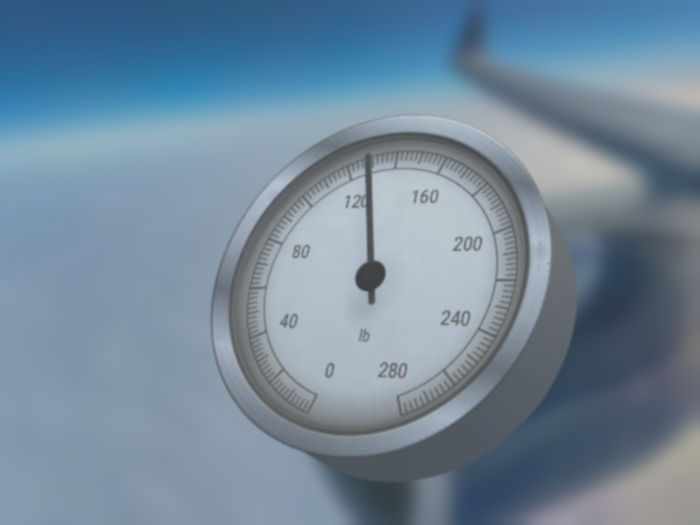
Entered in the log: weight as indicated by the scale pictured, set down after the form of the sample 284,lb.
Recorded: 130,lb
